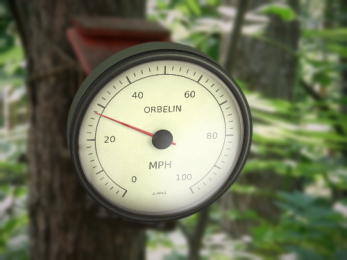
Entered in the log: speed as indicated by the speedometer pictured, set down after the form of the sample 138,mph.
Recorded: 28,mph
